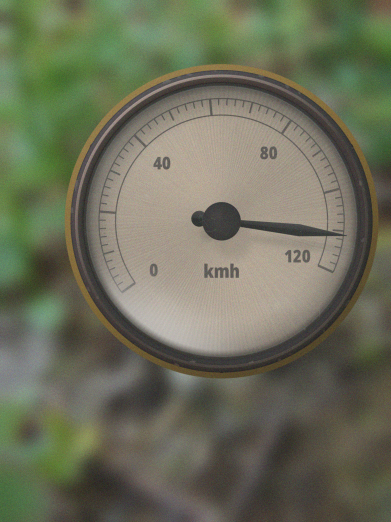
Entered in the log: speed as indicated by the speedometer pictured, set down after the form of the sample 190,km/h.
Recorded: 111,km/h
